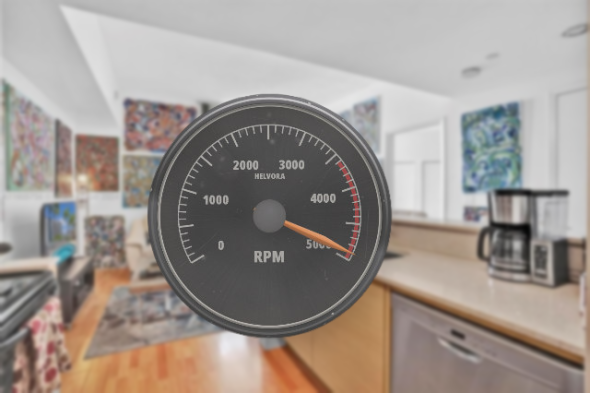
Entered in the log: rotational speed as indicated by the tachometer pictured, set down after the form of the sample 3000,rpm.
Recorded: 4900,rpm
